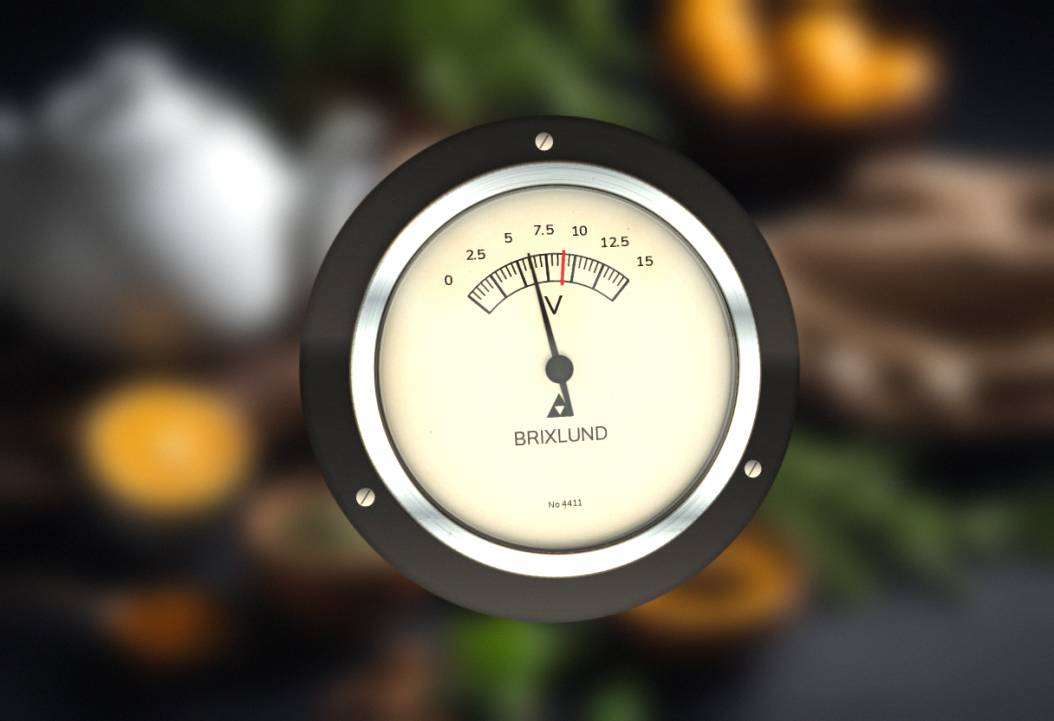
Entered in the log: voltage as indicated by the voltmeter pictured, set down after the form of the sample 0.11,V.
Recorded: 6,V
